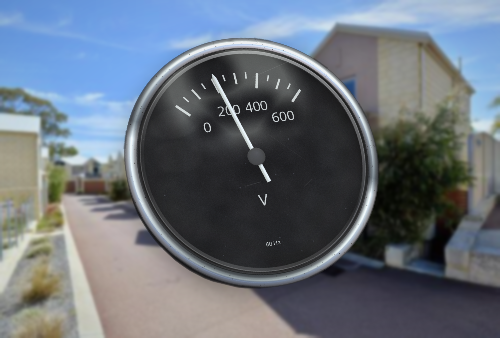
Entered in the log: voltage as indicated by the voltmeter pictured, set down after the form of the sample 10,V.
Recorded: 200,V
